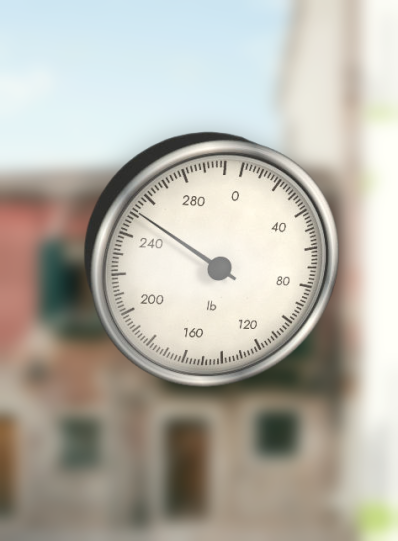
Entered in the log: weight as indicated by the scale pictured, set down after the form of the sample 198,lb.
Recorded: 252,lb
